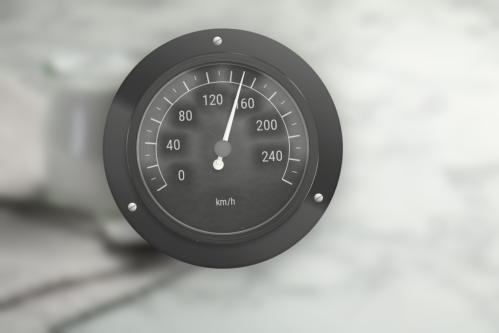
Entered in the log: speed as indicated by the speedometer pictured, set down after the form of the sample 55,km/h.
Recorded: 150,km/h
